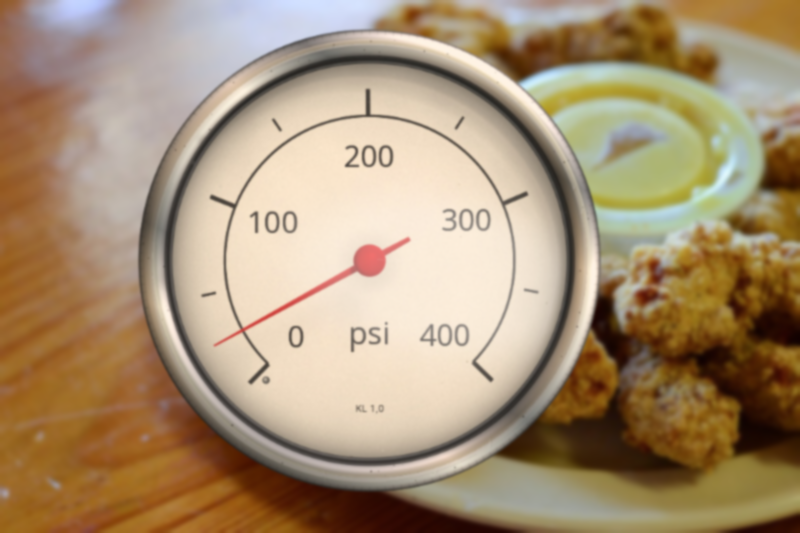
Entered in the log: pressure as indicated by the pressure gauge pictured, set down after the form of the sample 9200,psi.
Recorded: 25,psi
